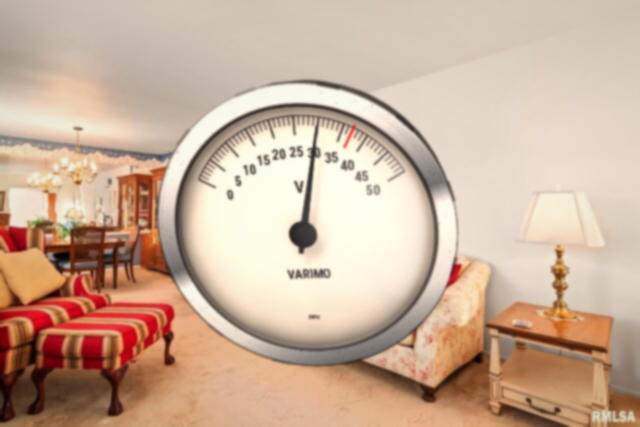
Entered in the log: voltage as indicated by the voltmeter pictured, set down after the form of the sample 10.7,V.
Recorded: 30,V
